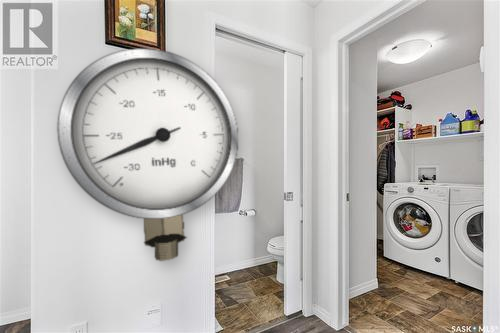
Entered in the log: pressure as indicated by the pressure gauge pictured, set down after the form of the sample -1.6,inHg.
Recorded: -27.5,inHg
